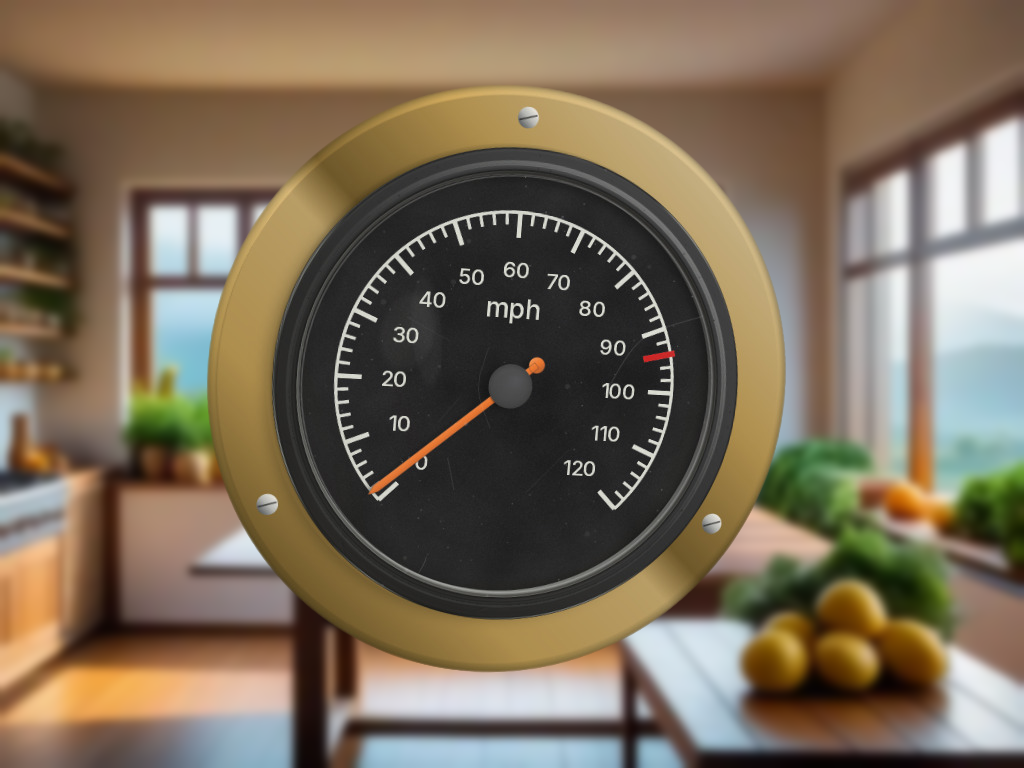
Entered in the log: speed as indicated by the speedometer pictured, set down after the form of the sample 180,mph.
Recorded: 2,mph
